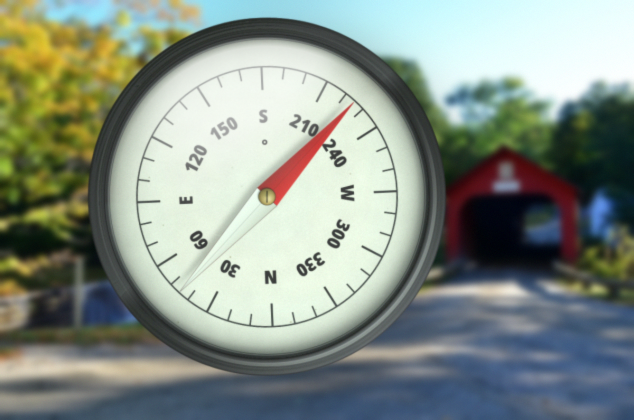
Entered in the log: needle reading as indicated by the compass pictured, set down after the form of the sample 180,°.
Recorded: 225,°
